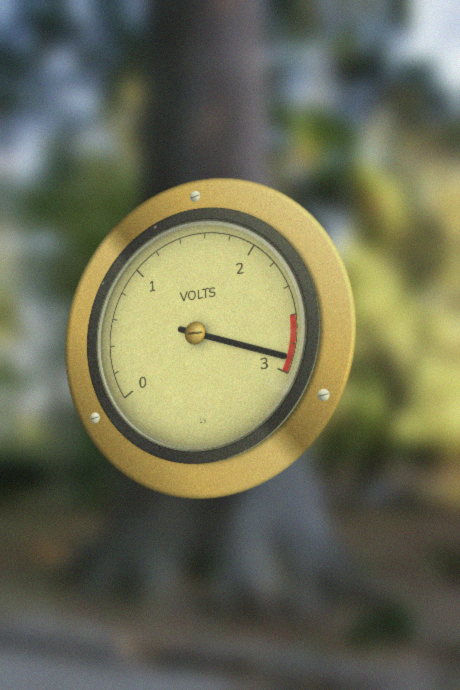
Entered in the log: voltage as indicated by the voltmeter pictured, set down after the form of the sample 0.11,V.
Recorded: 2.9,V
